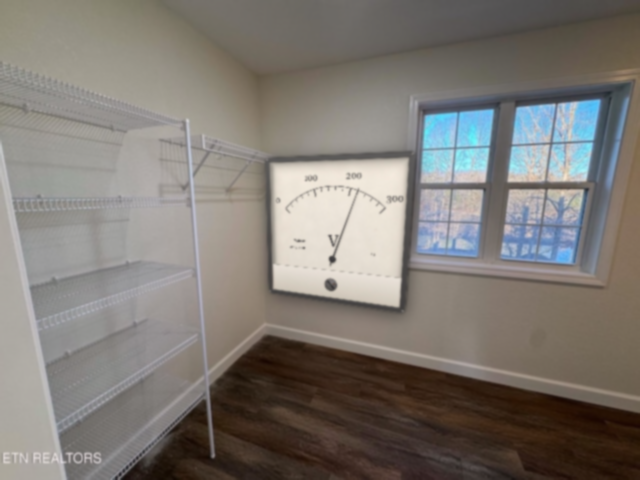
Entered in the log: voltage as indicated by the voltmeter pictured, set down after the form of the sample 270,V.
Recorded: 220,V
